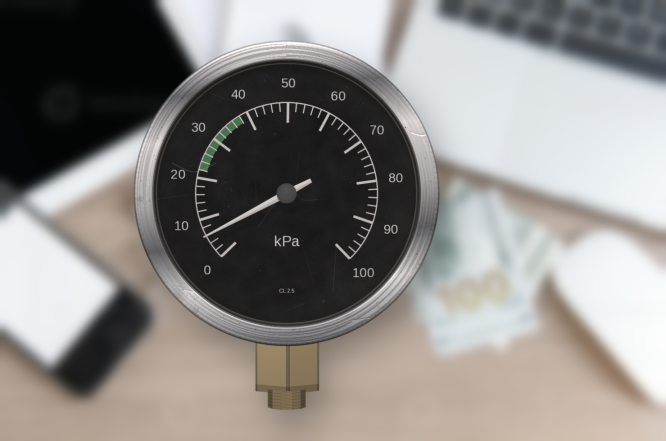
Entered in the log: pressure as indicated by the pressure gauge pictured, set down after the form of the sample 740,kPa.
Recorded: 6,kPa
